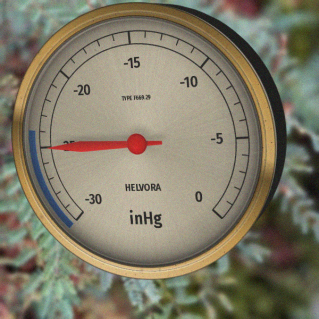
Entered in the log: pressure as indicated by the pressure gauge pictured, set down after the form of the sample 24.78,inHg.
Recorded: -25,inHg
